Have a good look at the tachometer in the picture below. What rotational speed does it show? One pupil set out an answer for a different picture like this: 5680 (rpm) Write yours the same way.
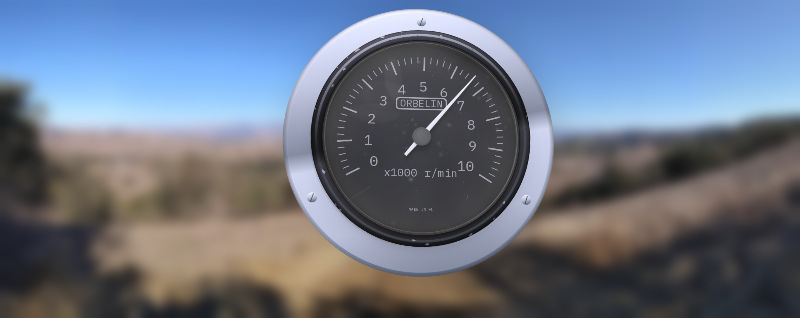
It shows 6600 (rpm)
